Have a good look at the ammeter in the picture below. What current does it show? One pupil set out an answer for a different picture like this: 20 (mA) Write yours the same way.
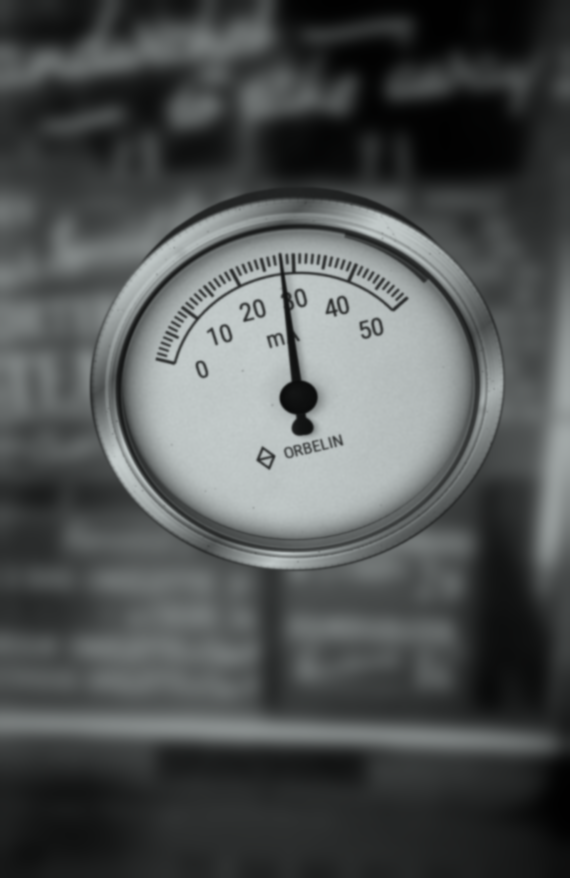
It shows 28 (mA)
